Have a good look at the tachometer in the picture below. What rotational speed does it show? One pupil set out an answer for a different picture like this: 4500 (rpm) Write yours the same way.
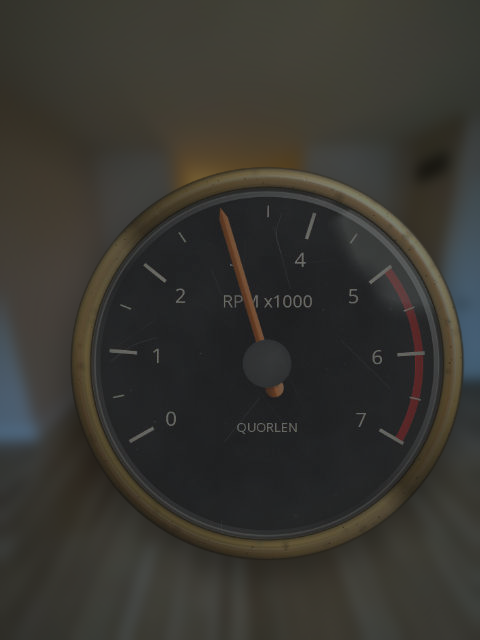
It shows 3000 (rpm)
